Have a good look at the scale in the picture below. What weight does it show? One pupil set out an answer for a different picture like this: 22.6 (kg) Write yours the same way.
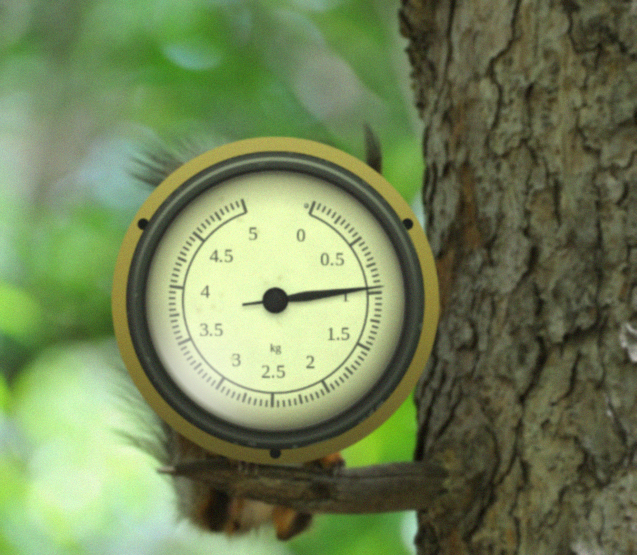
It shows 0.95 (kg)
